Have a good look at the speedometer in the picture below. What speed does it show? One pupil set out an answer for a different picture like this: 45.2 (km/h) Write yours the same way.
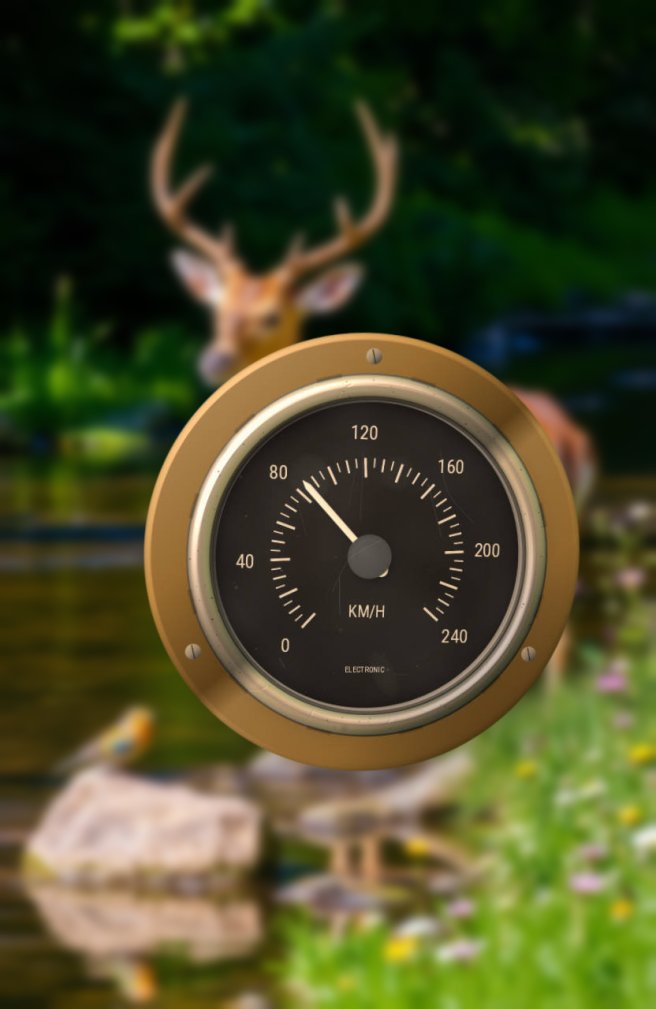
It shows 85 (km/h)
